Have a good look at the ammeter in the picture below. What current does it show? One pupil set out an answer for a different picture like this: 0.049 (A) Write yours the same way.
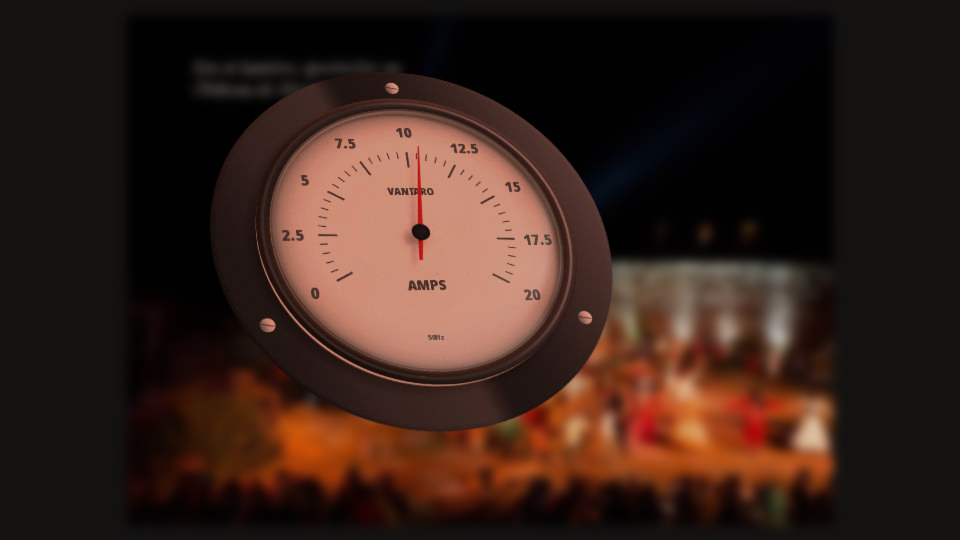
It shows 10.5 (A)
